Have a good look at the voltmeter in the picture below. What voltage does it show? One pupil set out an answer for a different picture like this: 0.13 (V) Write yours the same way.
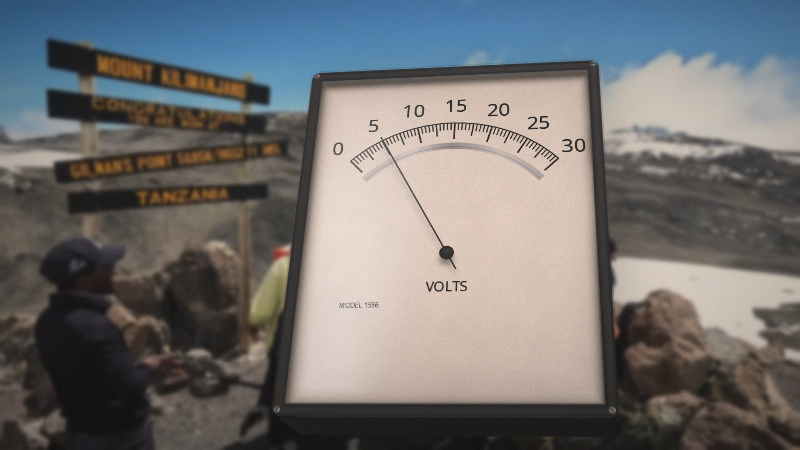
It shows 5 (V)
